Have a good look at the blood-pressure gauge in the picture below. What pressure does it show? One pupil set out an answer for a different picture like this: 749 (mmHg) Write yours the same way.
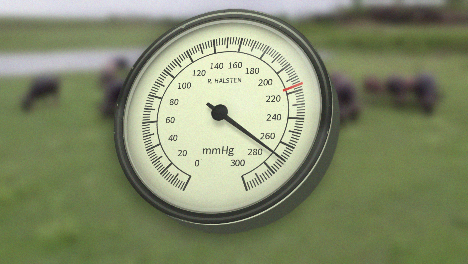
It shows 270 (mmHg)
